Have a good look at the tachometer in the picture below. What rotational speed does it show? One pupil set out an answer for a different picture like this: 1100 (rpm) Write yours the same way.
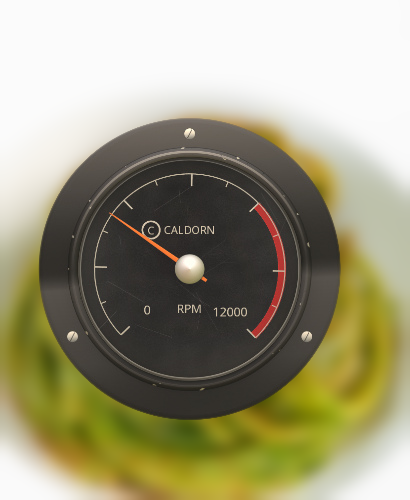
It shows 3500 (rpm)
